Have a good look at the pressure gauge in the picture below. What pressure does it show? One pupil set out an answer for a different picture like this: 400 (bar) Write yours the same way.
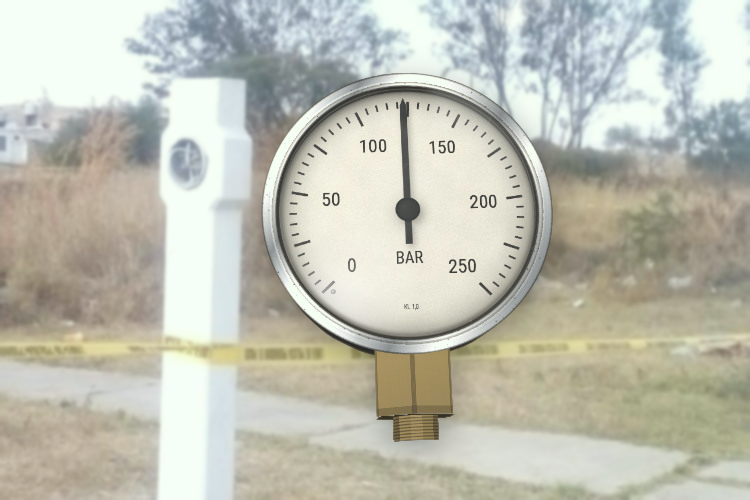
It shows 122.5 (bar)
